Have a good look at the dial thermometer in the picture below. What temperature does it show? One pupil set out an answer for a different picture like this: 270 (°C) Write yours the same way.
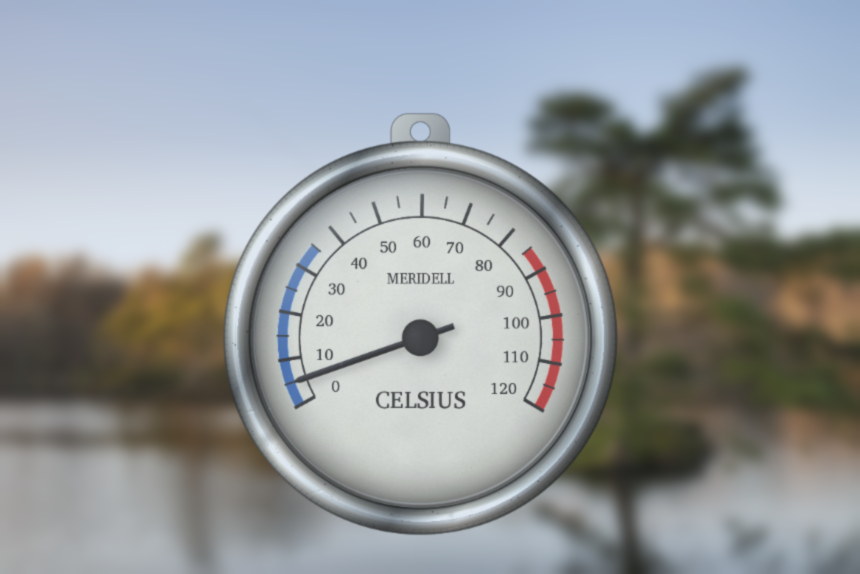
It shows 5 (°C)
